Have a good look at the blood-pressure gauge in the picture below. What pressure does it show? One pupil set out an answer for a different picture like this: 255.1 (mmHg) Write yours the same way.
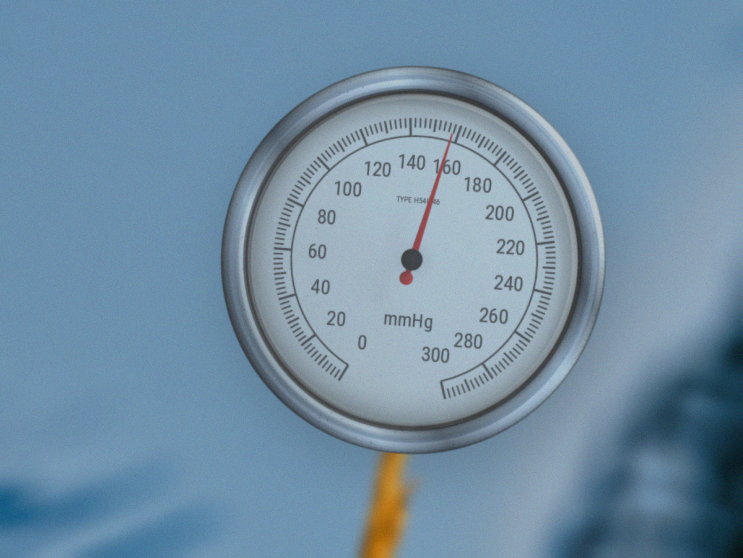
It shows 158 (mmHg)
